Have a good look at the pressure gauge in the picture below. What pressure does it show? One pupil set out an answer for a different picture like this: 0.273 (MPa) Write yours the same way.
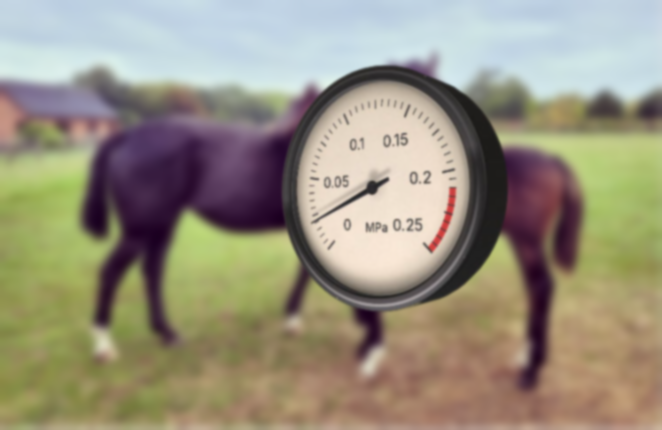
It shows 0.02 (MPa)
